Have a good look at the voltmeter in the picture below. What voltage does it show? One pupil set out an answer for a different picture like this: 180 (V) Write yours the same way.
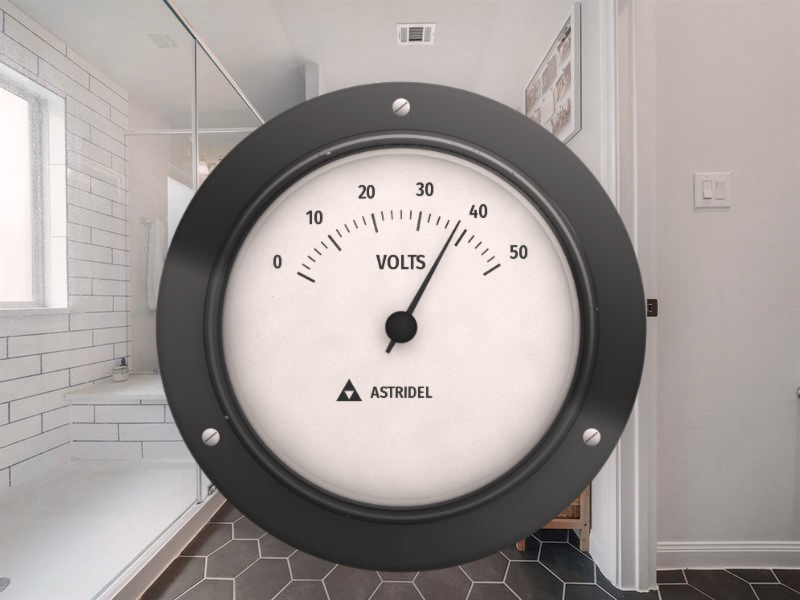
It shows 38 (V)
